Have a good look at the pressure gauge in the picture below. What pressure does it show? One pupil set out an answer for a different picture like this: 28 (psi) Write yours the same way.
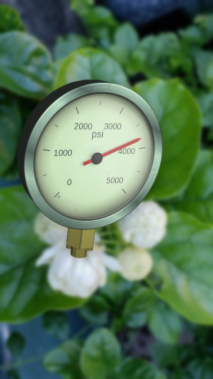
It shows 3750 (psi)
